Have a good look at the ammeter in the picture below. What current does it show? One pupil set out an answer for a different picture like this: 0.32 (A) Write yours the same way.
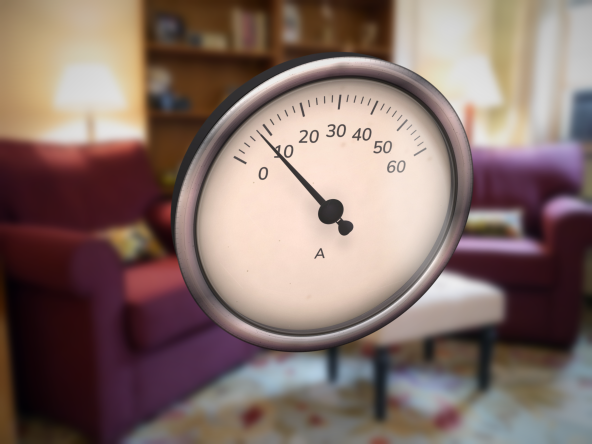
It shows 8 (A)
